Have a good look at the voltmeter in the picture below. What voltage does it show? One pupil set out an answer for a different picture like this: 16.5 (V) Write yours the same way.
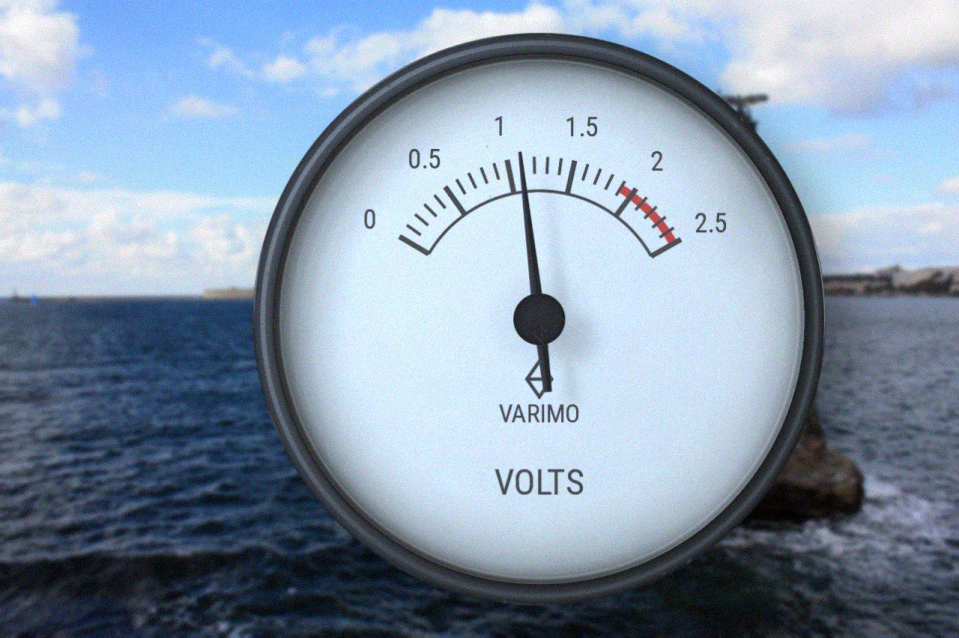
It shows 1.1 (V)
